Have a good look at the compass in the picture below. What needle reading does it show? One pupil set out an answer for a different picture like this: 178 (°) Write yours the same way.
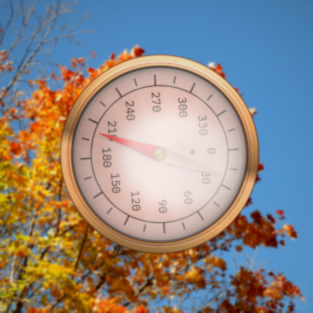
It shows 202.5 (°)
